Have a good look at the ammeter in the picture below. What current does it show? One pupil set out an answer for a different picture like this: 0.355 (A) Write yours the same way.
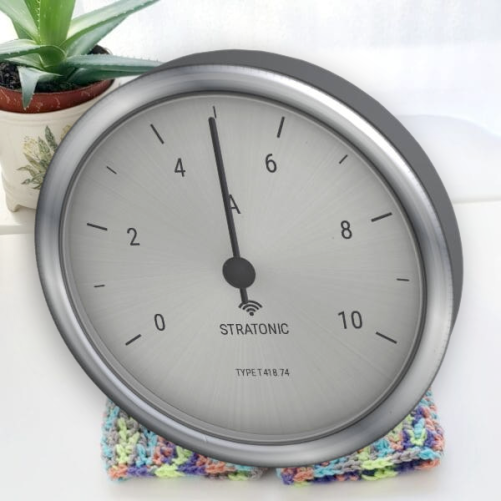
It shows 5 (A)
